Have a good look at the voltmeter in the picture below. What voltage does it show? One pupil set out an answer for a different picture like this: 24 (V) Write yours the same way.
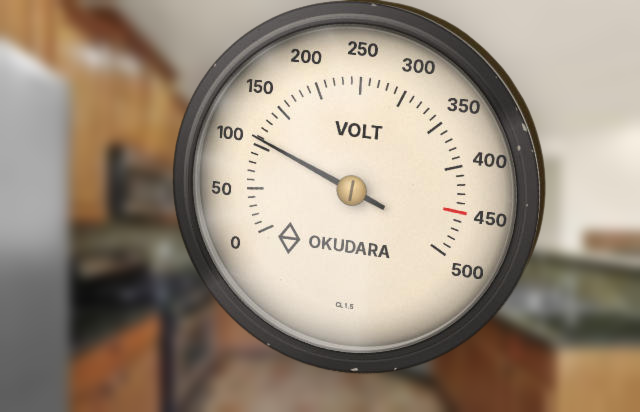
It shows 110 (V)
